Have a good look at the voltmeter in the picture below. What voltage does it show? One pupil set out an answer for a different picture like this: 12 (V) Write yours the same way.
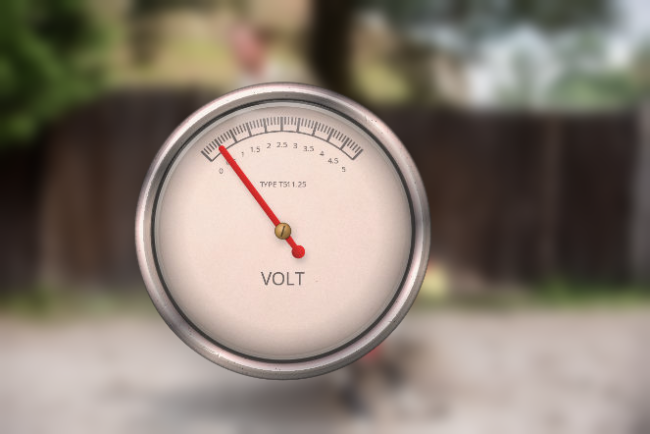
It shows 0.5 (V)
